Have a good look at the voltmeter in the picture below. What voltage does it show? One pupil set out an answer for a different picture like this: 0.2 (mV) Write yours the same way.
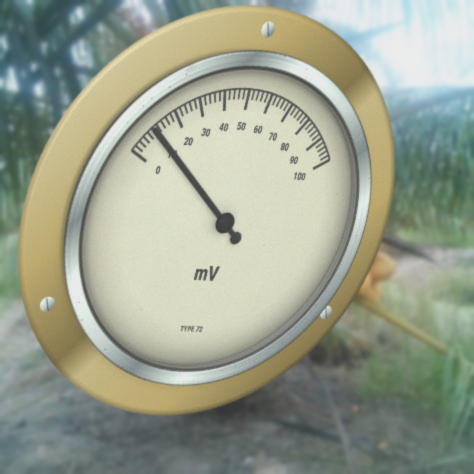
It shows 10 (mV)
